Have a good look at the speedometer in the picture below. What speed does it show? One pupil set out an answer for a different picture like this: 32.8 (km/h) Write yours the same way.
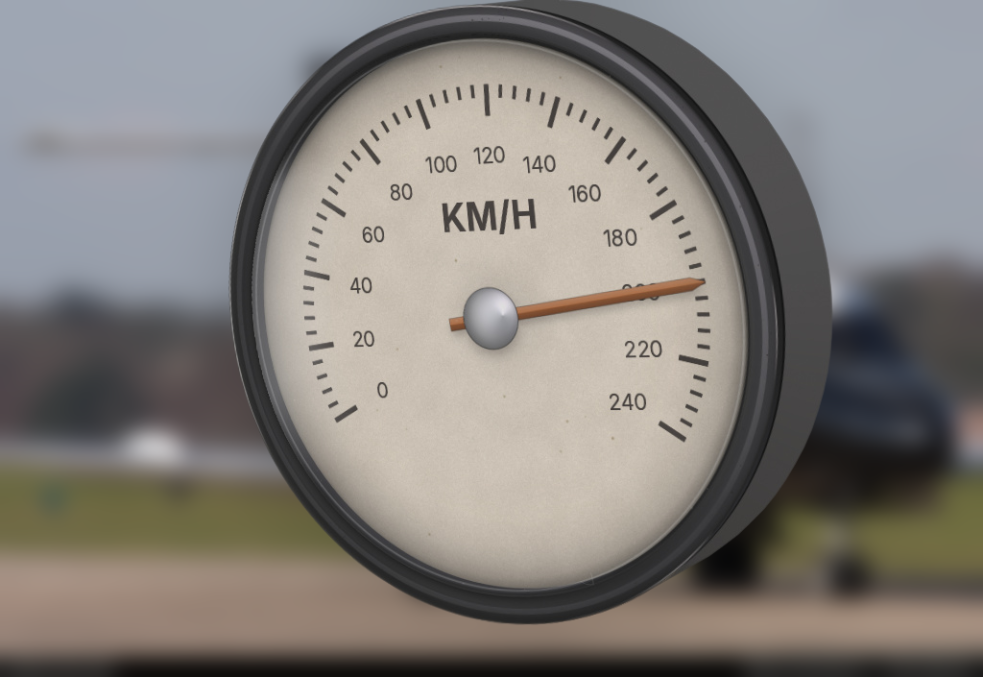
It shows 200 (km/h)
